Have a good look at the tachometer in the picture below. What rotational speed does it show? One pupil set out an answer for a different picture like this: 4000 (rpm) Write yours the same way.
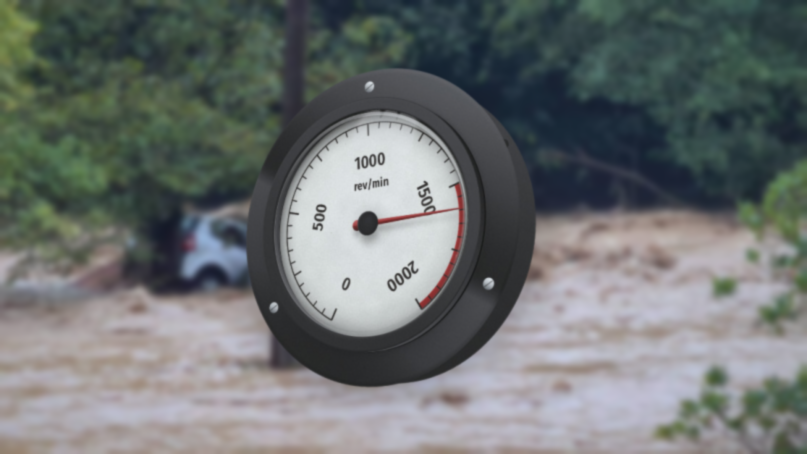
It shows 1600 (rpm)
